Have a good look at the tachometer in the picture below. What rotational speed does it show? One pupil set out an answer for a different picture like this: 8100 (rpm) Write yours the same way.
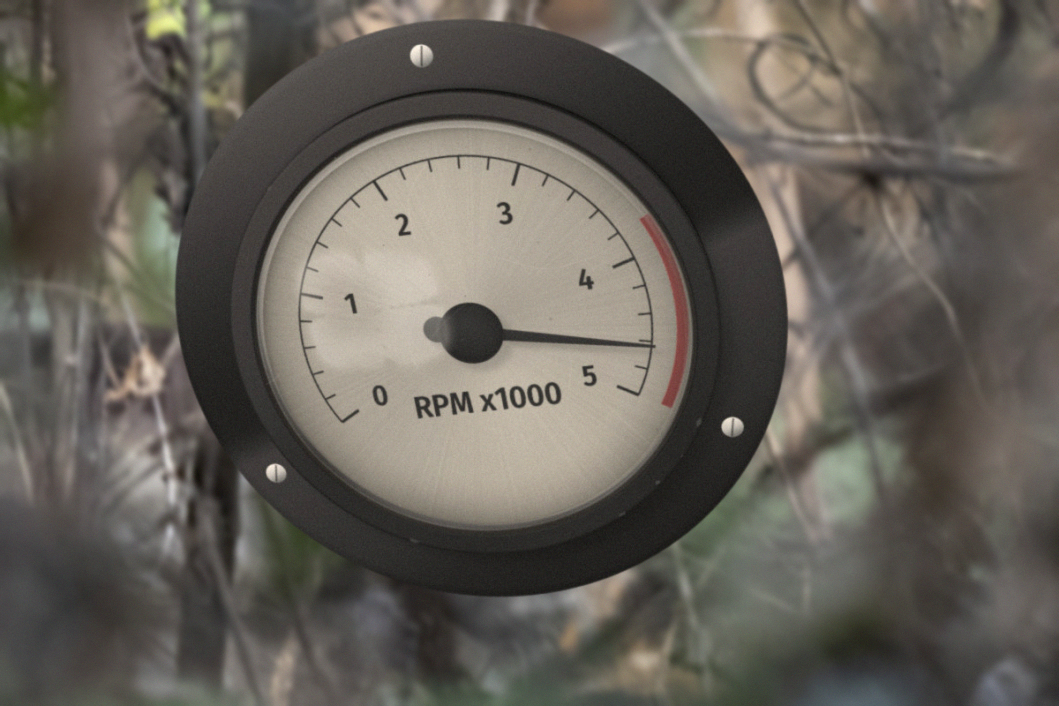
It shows 4600 (rpm)
